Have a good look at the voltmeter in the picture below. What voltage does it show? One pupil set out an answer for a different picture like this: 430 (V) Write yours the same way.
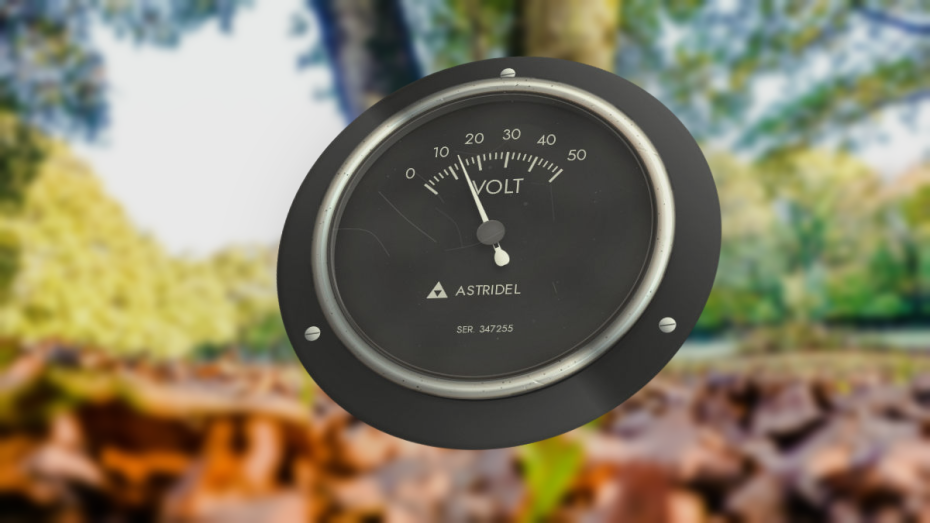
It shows 14 (V)
